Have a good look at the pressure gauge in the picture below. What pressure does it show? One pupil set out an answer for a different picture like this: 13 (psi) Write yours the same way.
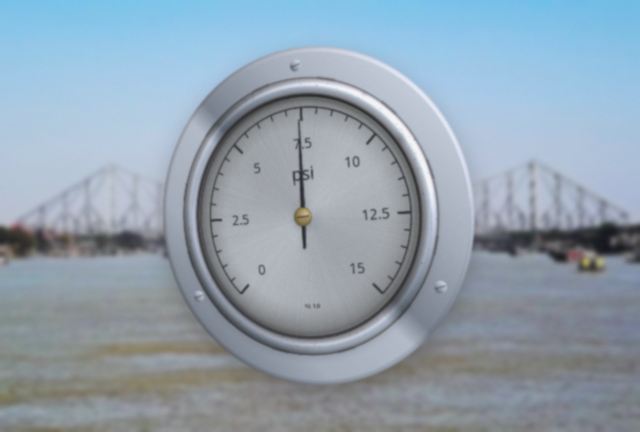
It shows 7.5 (psi)
